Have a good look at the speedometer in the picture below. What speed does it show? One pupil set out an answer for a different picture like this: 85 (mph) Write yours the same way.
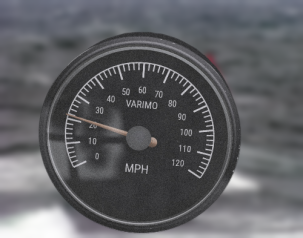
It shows 22 (mph)
